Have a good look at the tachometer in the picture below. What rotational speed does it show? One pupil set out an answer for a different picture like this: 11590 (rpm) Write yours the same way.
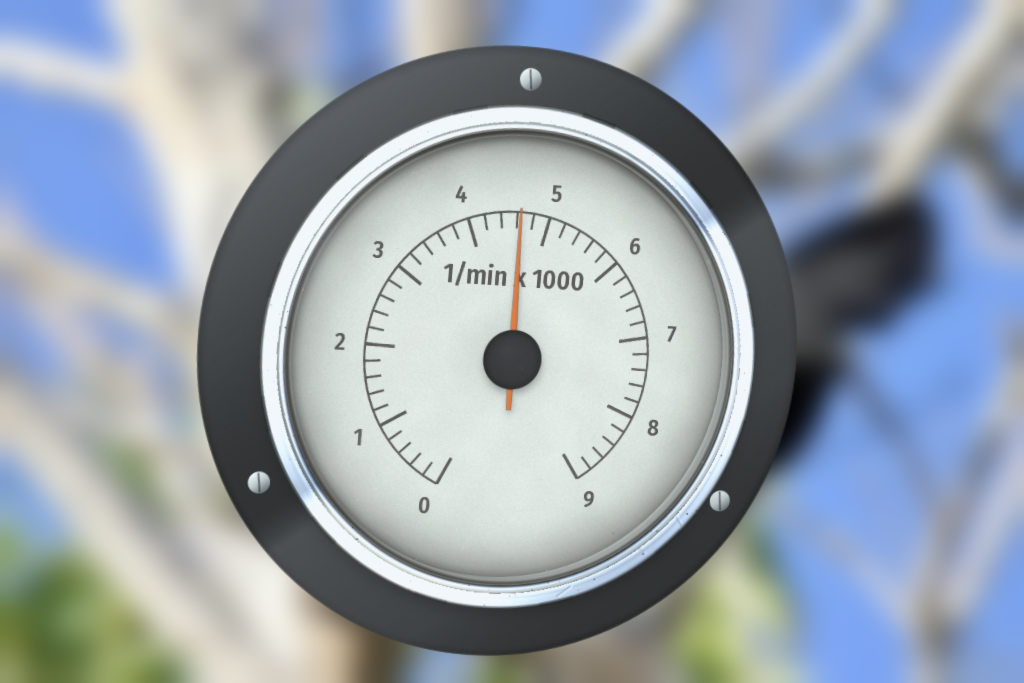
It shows 4600 (rpm)
